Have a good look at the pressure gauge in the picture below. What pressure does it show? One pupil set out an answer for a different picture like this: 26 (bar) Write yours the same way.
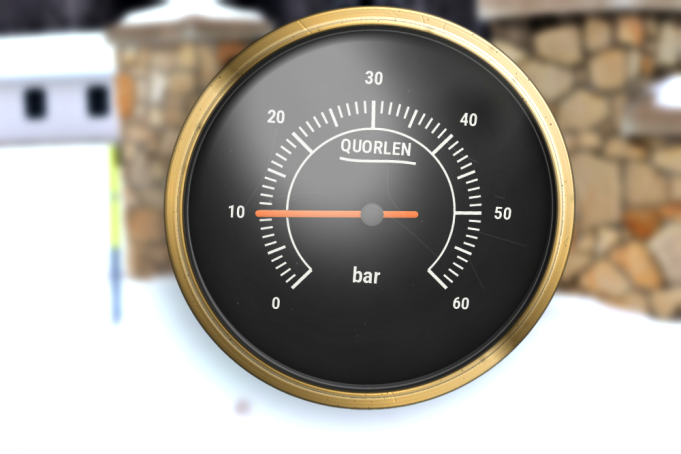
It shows 10 (bar)
